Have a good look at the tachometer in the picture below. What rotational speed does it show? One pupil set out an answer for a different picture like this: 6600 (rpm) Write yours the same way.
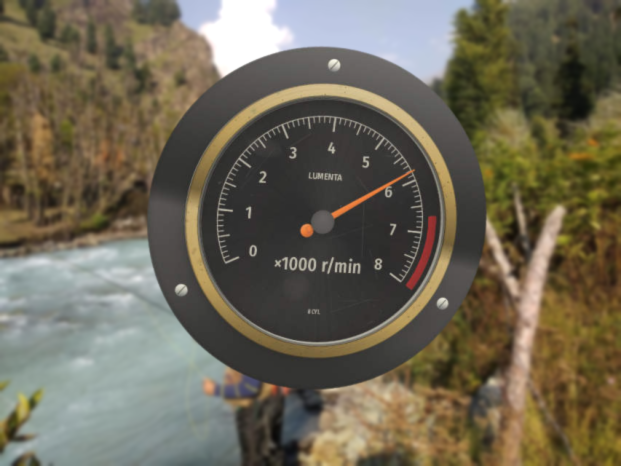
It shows 5800 (rpm)
